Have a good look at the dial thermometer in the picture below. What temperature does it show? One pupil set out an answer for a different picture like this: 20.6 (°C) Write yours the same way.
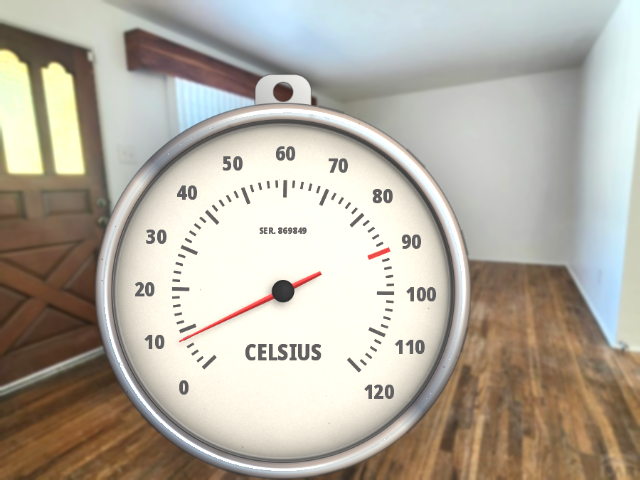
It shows 8 (°C)
